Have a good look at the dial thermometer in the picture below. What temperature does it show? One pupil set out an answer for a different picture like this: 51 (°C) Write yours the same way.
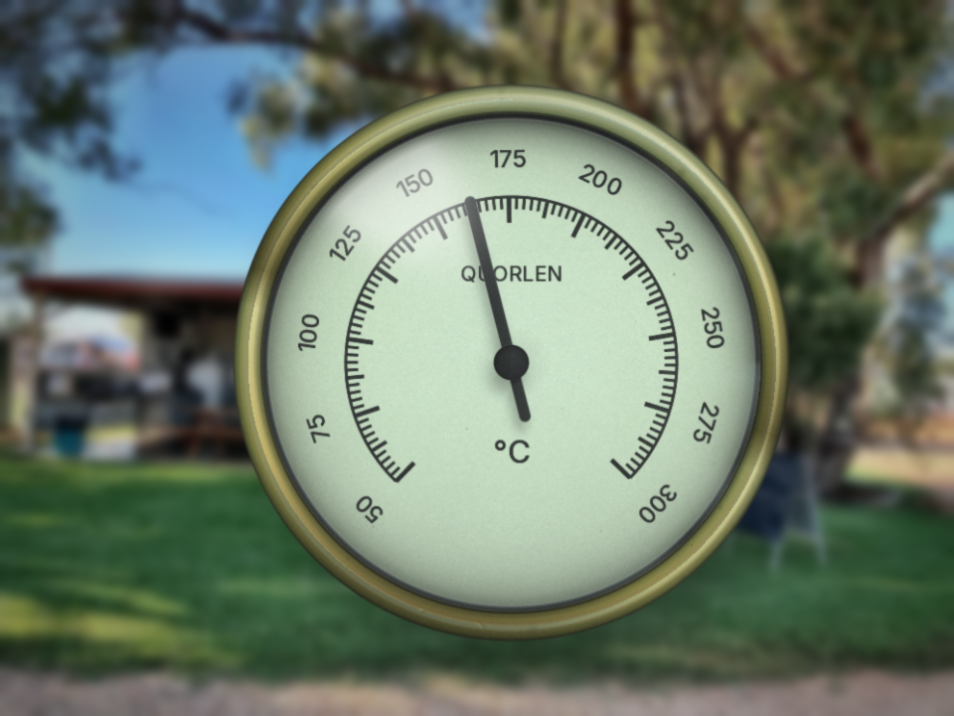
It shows 162.5 (°C)
